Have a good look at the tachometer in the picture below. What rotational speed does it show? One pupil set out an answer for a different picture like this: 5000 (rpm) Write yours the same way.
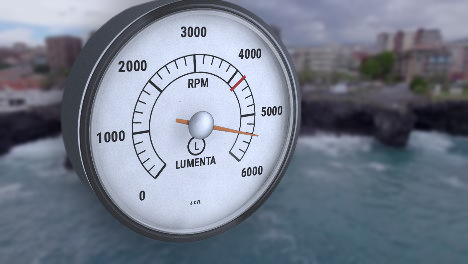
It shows 5400 (rpm)
